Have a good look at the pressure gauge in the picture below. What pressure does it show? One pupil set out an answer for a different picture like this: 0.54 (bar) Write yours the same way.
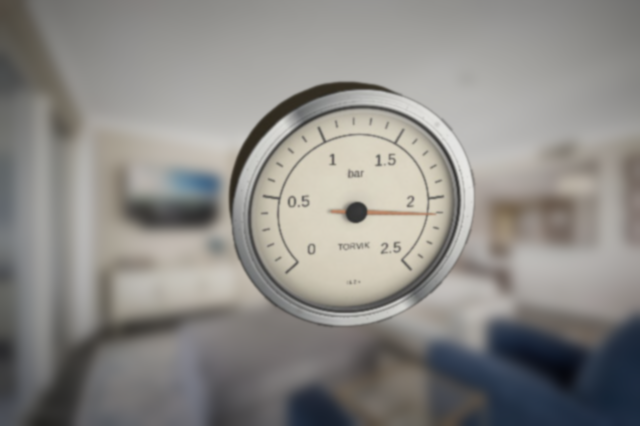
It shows 2.1 (bar)
